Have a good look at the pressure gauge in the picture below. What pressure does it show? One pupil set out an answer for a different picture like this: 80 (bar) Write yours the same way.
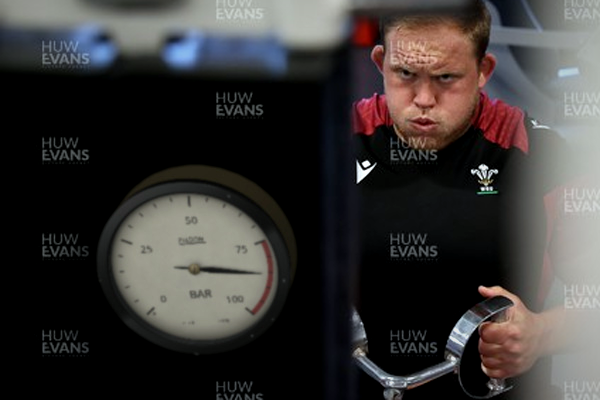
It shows 85 (bar)
